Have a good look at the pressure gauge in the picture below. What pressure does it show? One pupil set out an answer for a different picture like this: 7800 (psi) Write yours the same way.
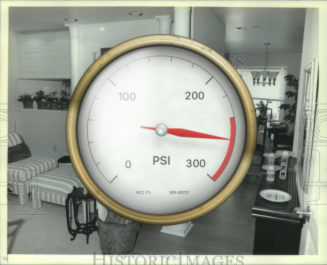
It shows 260 (psi)
